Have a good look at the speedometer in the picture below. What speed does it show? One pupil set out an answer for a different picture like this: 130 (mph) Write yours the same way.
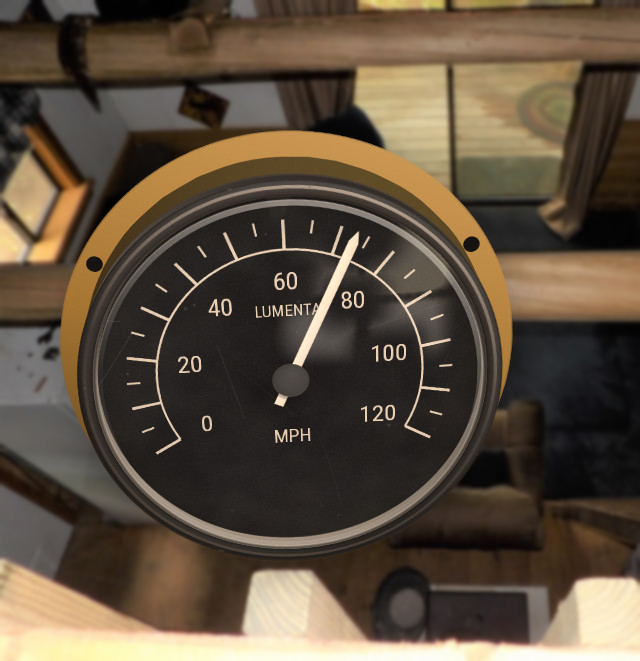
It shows 72.5 (mph)
